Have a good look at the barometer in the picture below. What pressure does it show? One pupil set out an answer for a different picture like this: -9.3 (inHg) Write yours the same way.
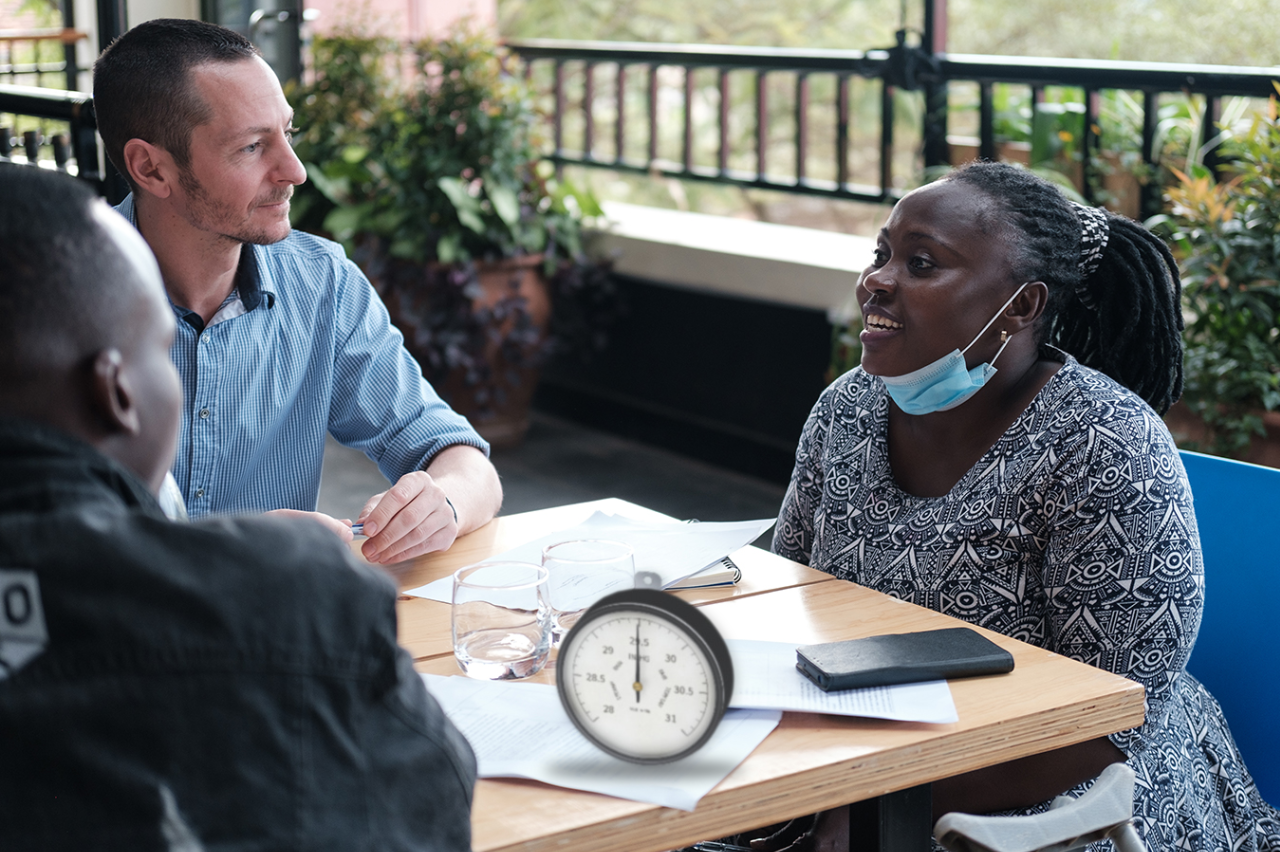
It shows 29.5 (inHg)
